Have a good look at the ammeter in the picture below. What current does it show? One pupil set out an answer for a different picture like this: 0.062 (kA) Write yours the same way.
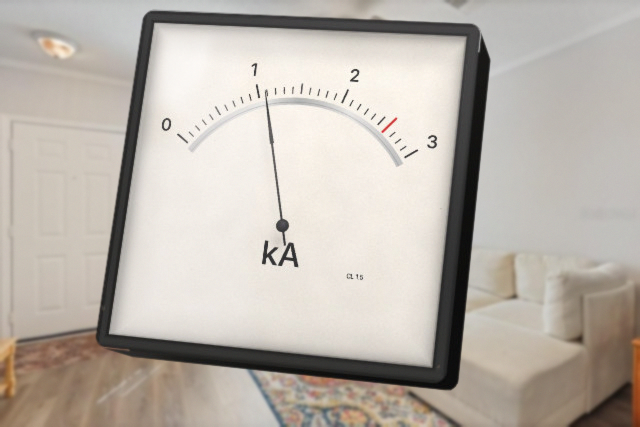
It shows 1.1 (kA)
